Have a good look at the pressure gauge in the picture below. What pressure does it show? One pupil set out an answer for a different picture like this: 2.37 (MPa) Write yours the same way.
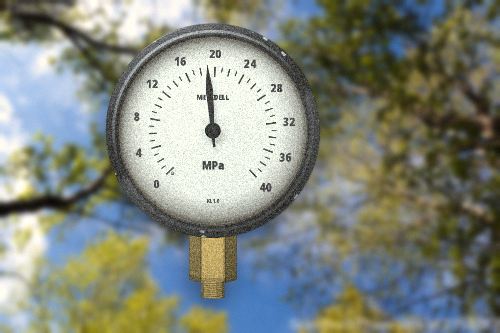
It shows 19 (MPa)
